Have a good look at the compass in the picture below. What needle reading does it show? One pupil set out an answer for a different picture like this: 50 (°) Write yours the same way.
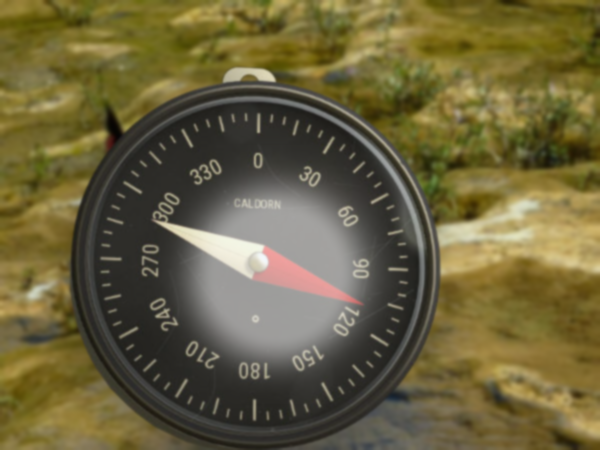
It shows 110 (°)
